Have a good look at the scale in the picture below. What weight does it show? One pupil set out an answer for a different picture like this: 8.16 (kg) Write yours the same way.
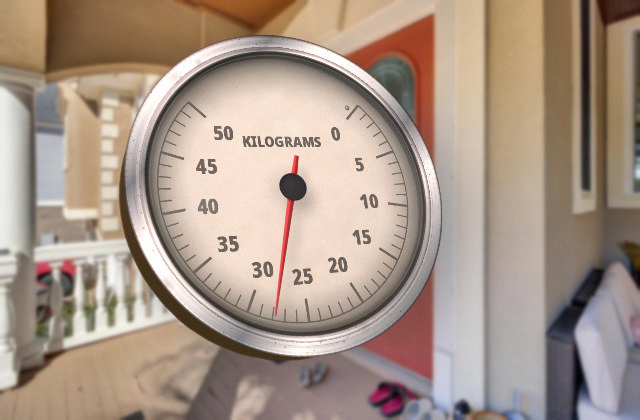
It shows 28 (kg)
